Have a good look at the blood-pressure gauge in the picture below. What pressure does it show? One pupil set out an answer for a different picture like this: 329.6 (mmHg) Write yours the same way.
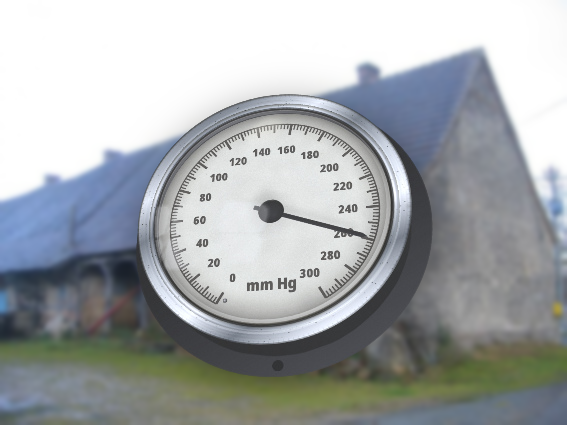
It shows 260 (mmHg)
